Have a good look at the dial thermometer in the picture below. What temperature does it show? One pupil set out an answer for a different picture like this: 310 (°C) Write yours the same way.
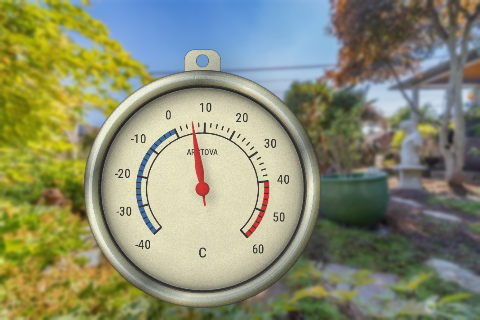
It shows 6 (°C)
